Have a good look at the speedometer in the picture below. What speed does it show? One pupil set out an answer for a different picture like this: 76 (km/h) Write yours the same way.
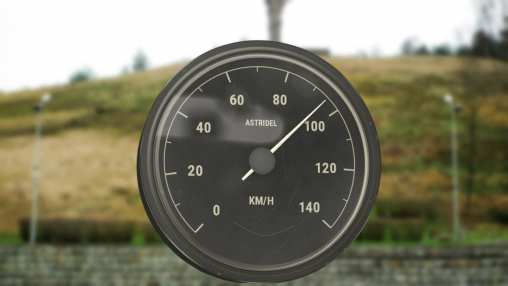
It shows 95 (km/h)
